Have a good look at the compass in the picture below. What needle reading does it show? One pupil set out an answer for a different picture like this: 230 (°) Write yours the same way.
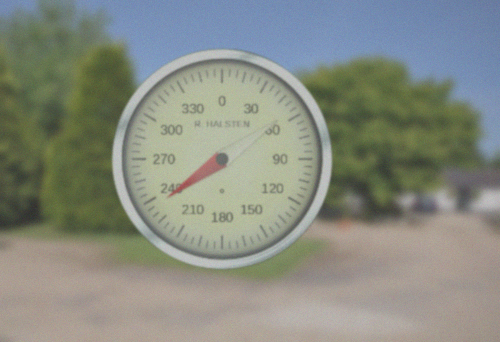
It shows 235 (°)
